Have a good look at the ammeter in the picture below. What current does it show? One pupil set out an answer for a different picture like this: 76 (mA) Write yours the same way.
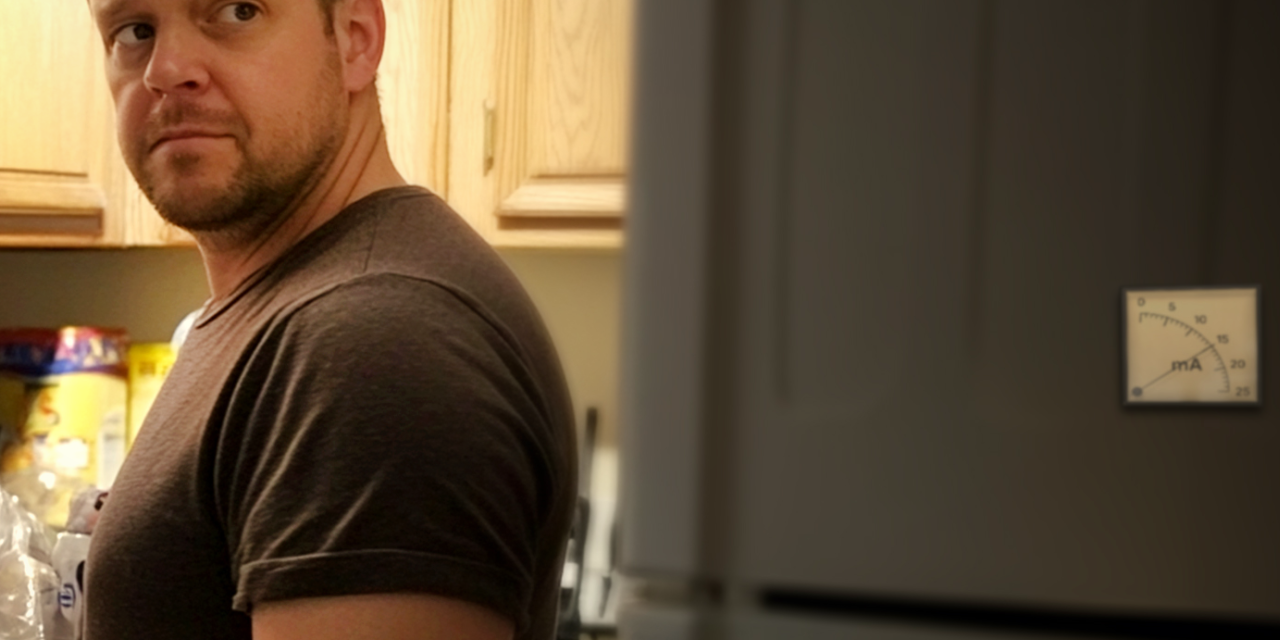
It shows 15 (mA)
